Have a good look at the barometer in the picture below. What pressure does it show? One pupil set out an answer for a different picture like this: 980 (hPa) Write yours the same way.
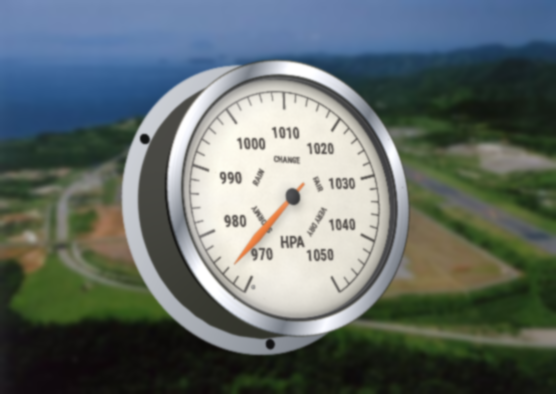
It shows 974 (hPa)
